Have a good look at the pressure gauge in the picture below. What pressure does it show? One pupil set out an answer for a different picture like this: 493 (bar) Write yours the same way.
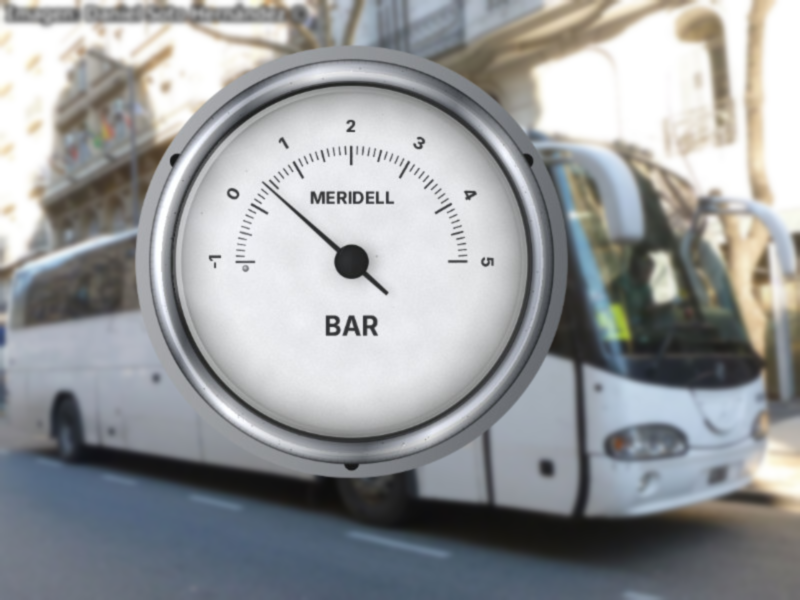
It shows 0.4 (bar)
